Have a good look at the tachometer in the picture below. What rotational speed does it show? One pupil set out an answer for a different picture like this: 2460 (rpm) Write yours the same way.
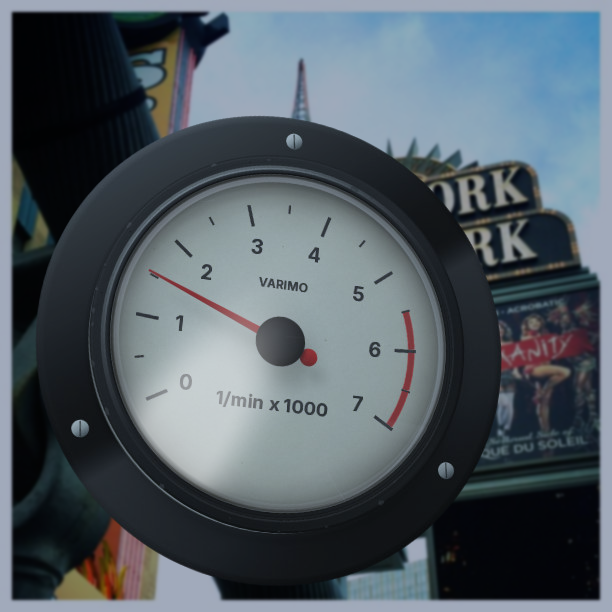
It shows 1500 (rpm)
